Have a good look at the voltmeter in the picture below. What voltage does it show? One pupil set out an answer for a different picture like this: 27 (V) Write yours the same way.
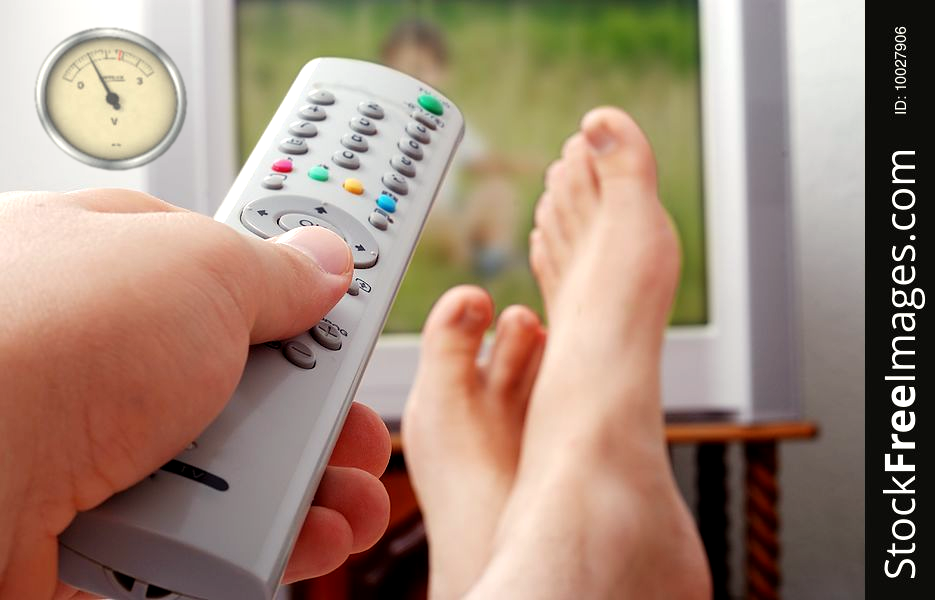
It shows 1 (V)
